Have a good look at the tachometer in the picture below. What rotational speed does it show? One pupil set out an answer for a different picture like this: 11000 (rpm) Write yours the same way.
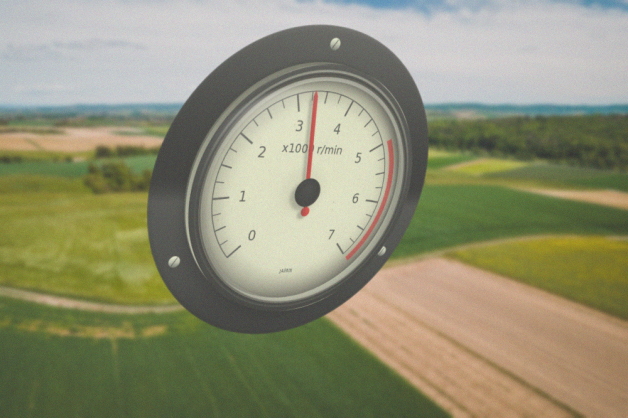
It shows 3250 (rpm)
